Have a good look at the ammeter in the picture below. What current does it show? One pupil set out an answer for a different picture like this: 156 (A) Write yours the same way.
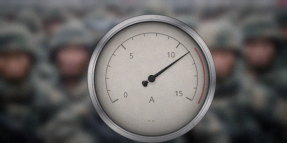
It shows 11 (A)
